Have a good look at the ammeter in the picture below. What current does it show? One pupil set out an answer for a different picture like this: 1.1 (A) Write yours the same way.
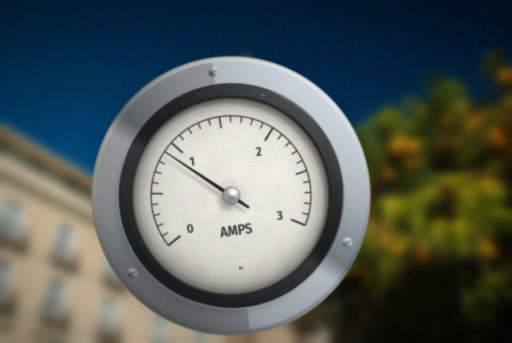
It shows 0.9 (A)
